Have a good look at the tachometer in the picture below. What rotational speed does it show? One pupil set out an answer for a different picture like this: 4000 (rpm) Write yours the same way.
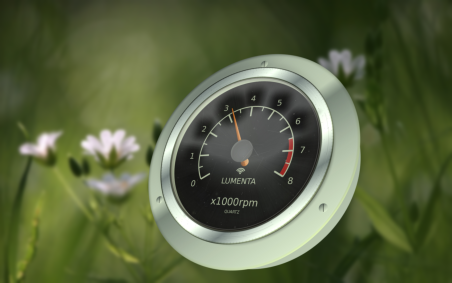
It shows 3250 (rpm)
